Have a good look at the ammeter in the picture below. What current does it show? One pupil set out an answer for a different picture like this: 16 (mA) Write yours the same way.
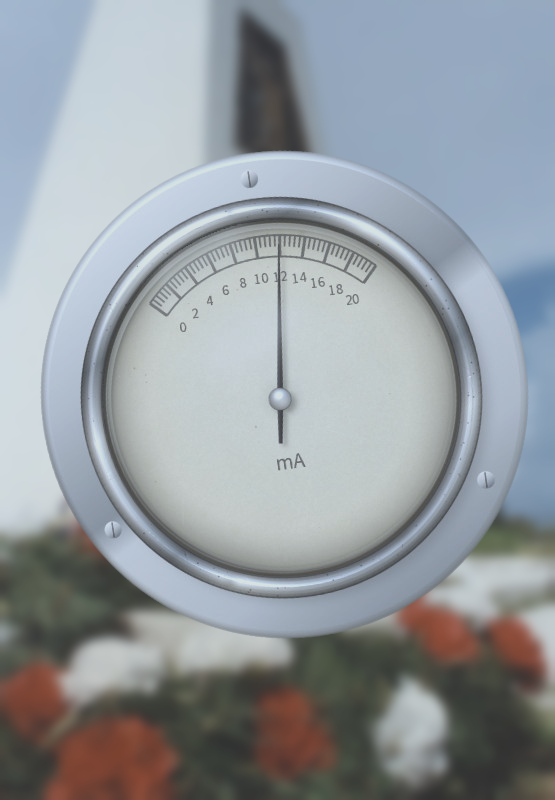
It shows 12 (mA)
